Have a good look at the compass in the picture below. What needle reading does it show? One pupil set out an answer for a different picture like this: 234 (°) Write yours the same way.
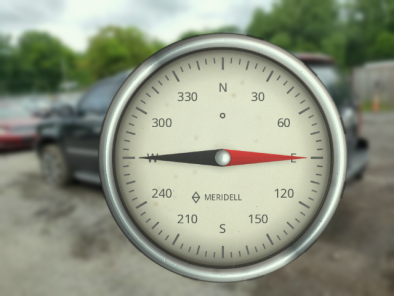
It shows 90 (°)
